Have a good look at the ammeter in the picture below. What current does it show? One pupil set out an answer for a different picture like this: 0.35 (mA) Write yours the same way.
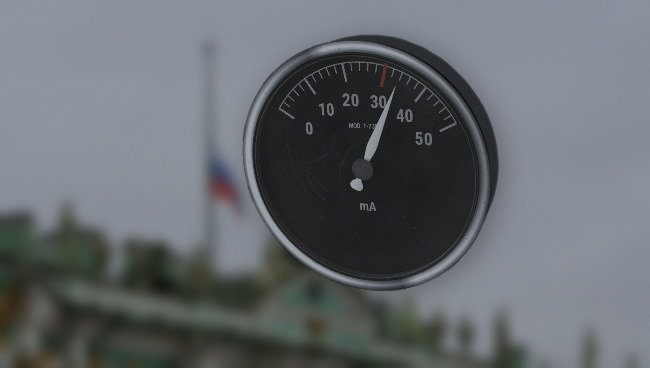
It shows 34 (mA)
